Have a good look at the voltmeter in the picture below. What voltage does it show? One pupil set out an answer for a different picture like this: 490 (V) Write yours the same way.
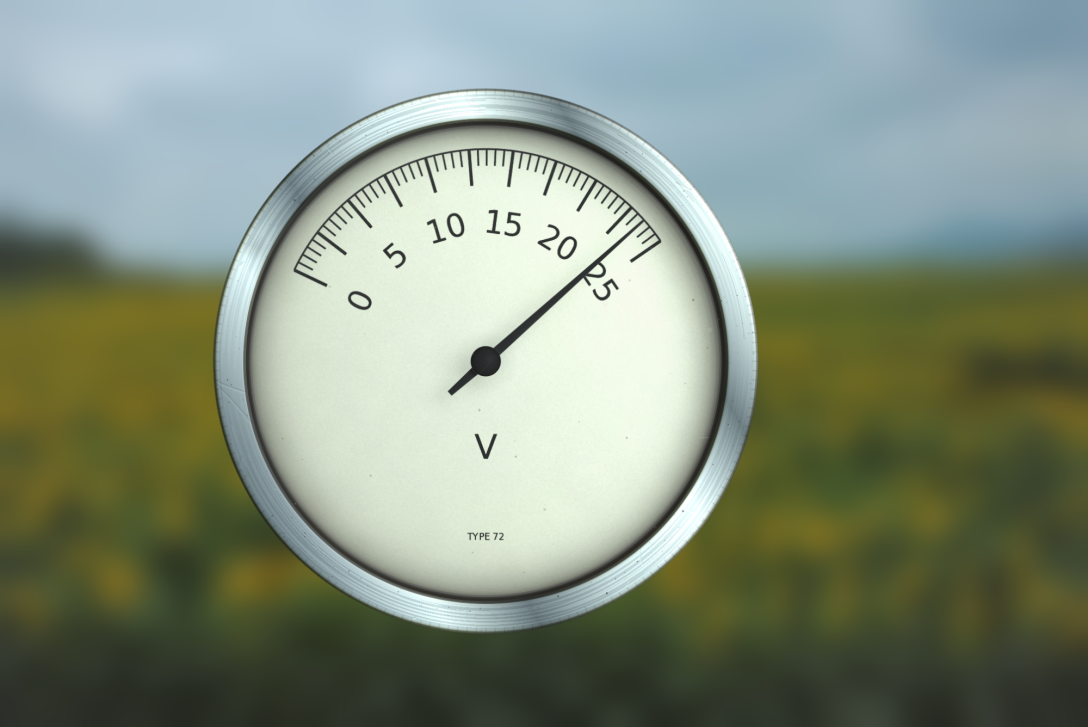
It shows 23.5 (V)
